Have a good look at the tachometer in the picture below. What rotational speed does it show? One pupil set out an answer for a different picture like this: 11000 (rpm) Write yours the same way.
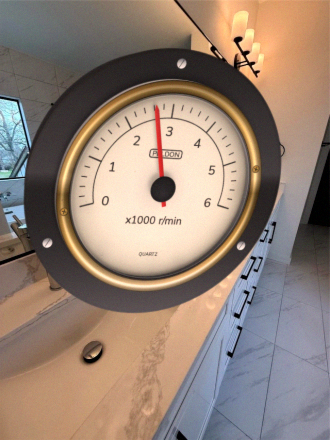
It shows 2600 (rpm)
